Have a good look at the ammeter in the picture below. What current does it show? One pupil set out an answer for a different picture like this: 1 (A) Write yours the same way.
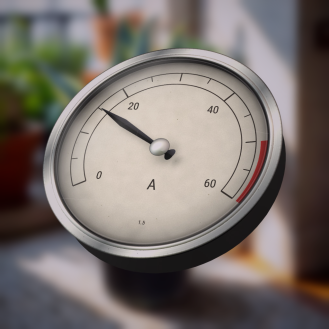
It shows 15 (A)
